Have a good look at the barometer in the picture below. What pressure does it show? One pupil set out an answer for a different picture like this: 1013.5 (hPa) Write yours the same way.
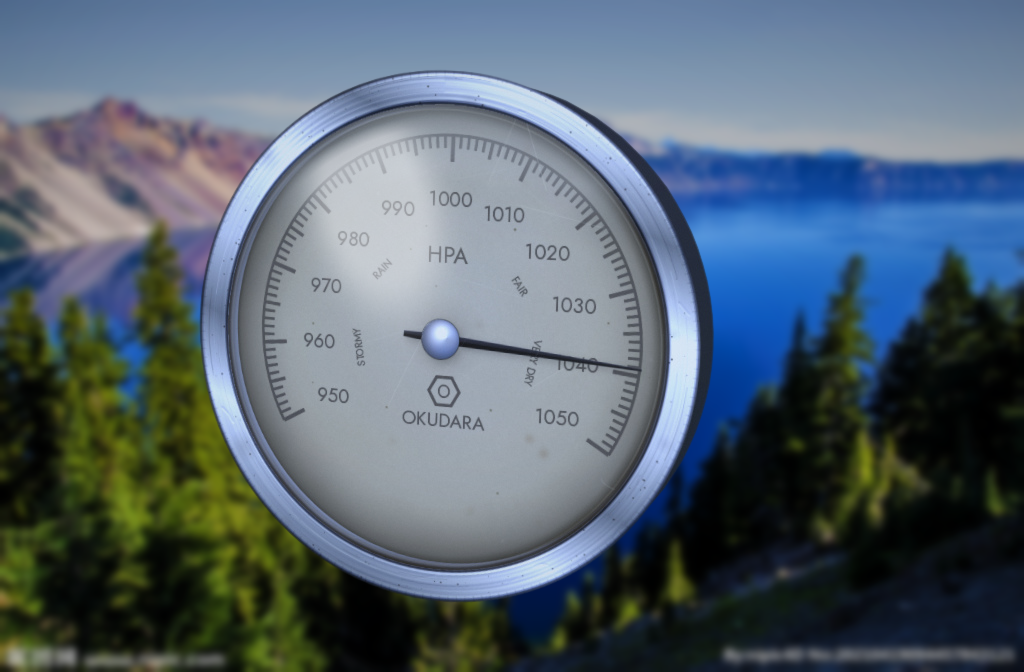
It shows 1039 (hPa)
